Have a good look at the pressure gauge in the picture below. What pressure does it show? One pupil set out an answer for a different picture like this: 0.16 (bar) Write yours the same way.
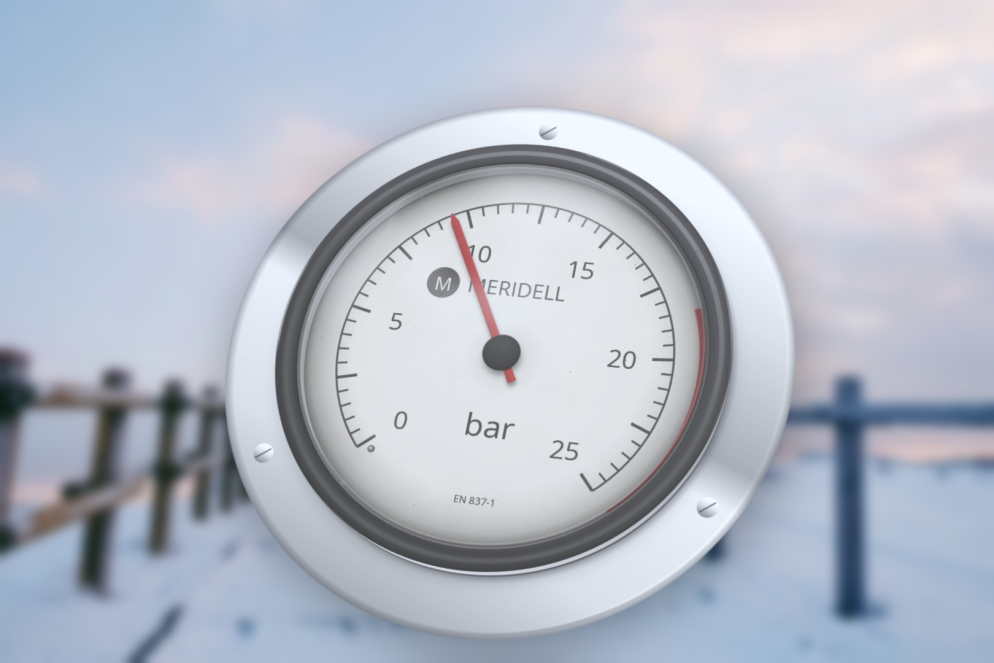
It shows 9.5 (bar)
